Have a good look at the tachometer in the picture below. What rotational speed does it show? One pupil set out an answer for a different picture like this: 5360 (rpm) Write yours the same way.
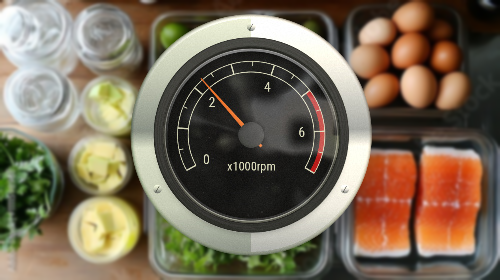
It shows 2250 (rpm)
